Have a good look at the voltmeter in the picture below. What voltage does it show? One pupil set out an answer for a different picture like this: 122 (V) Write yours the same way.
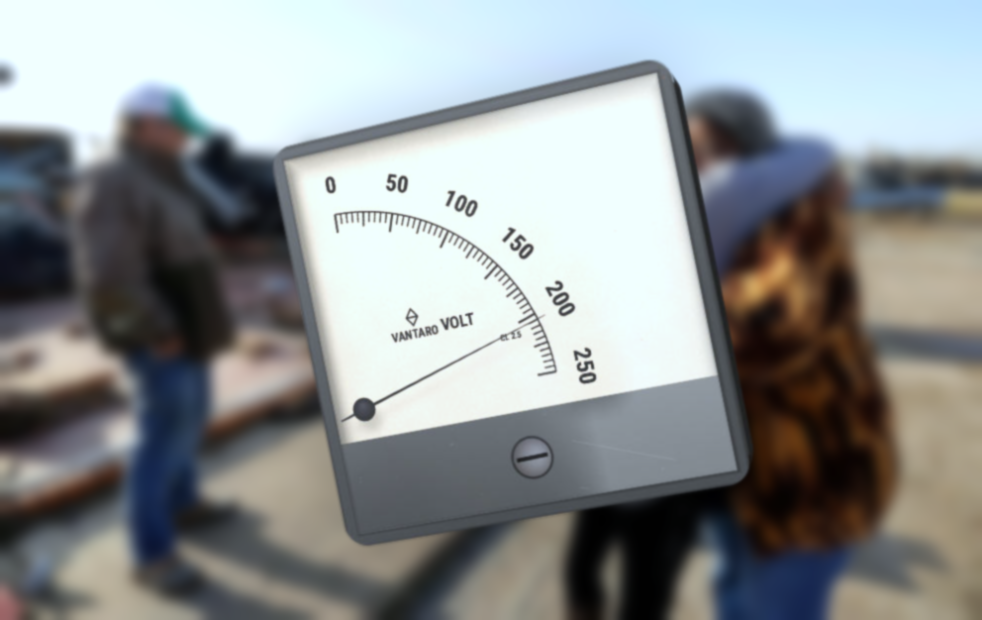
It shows 205 (V)
